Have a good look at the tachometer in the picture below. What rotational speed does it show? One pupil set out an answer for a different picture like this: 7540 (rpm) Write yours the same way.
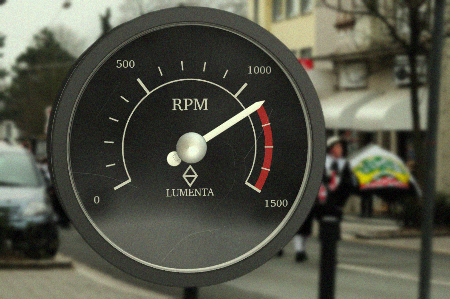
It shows 1100 (rpm)
